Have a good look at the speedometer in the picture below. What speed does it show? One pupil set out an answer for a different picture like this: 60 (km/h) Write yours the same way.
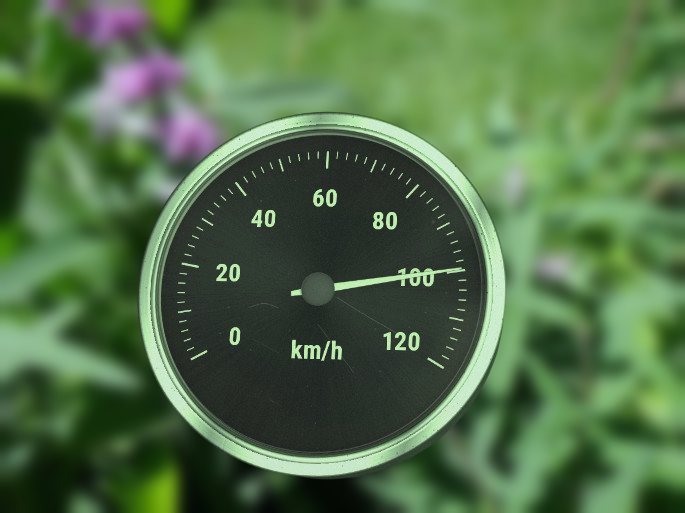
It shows 100 (km/h)
